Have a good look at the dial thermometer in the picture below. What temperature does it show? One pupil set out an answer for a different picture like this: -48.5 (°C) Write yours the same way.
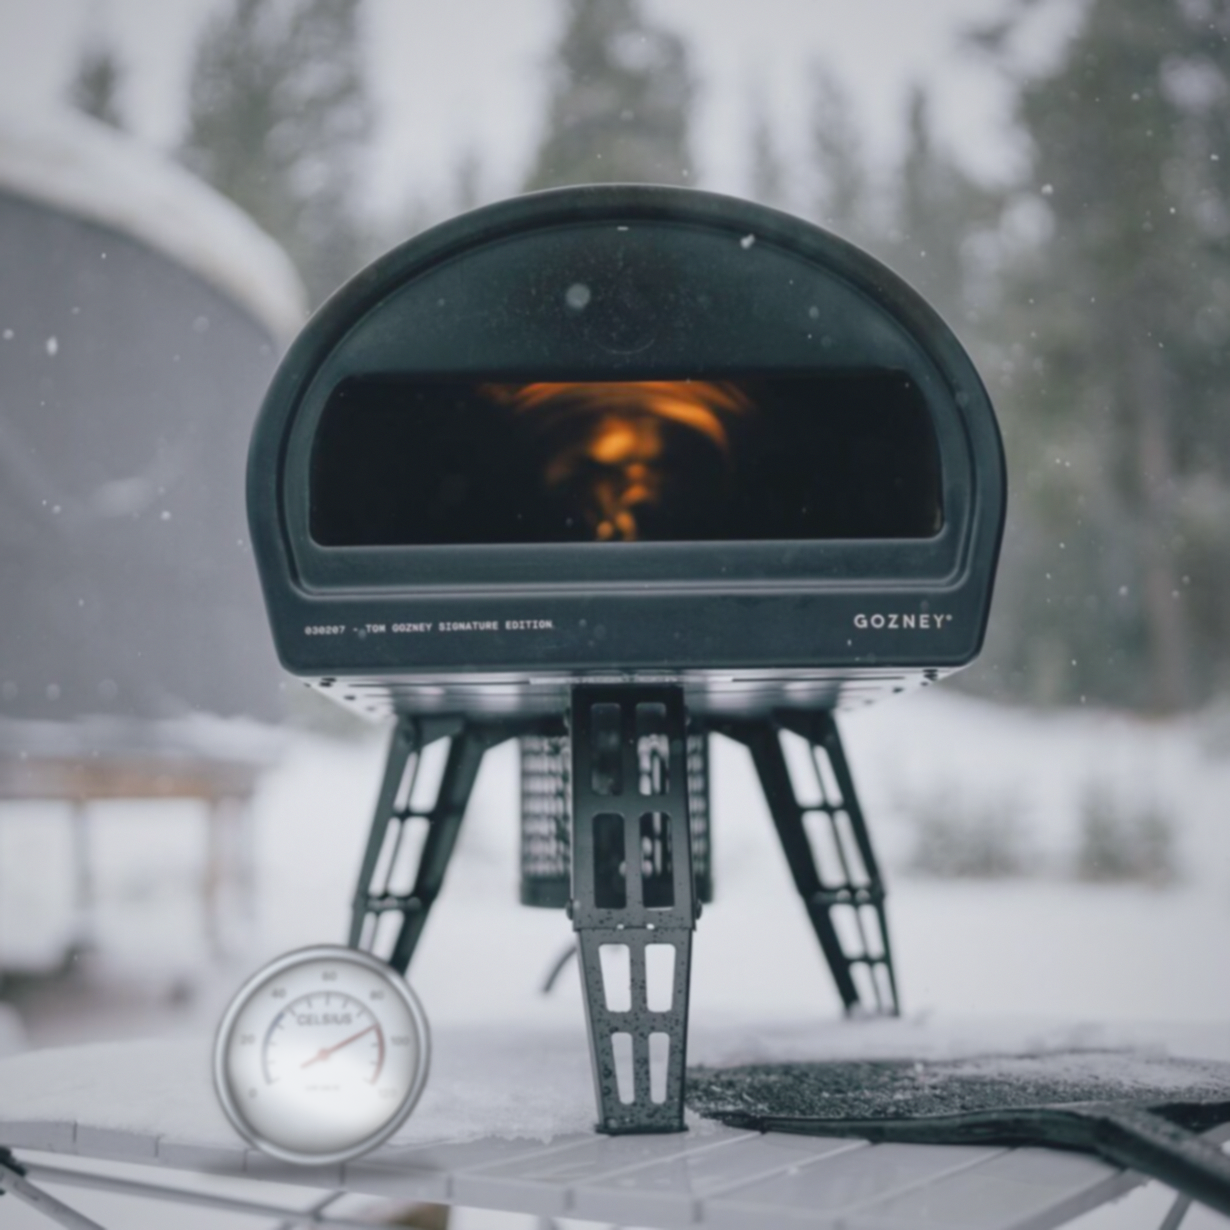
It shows 90 (°C)
